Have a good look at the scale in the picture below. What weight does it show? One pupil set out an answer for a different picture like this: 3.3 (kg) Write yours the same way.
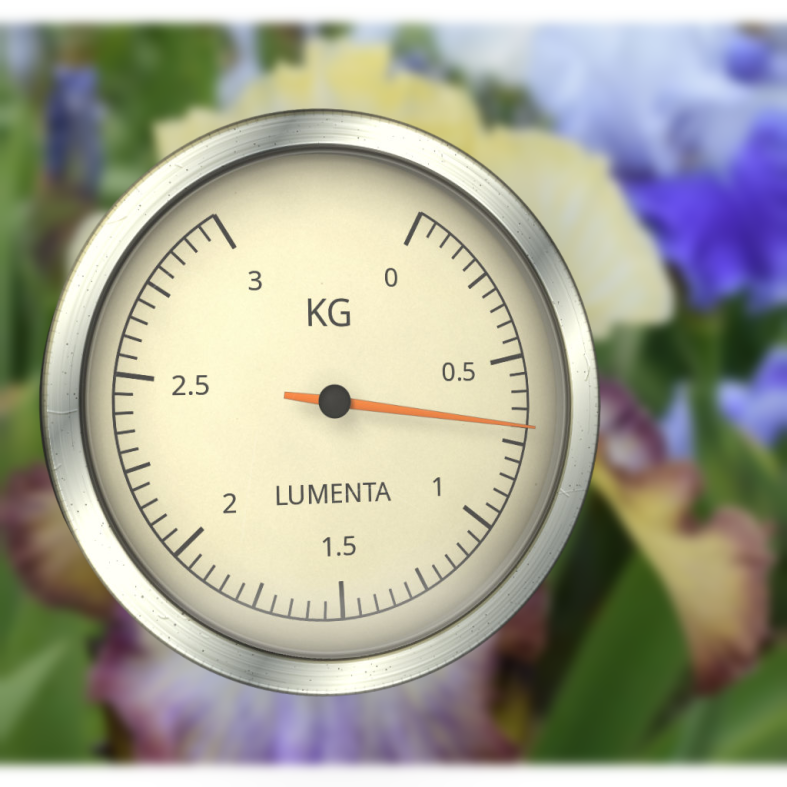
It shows 0.7 (kg)
